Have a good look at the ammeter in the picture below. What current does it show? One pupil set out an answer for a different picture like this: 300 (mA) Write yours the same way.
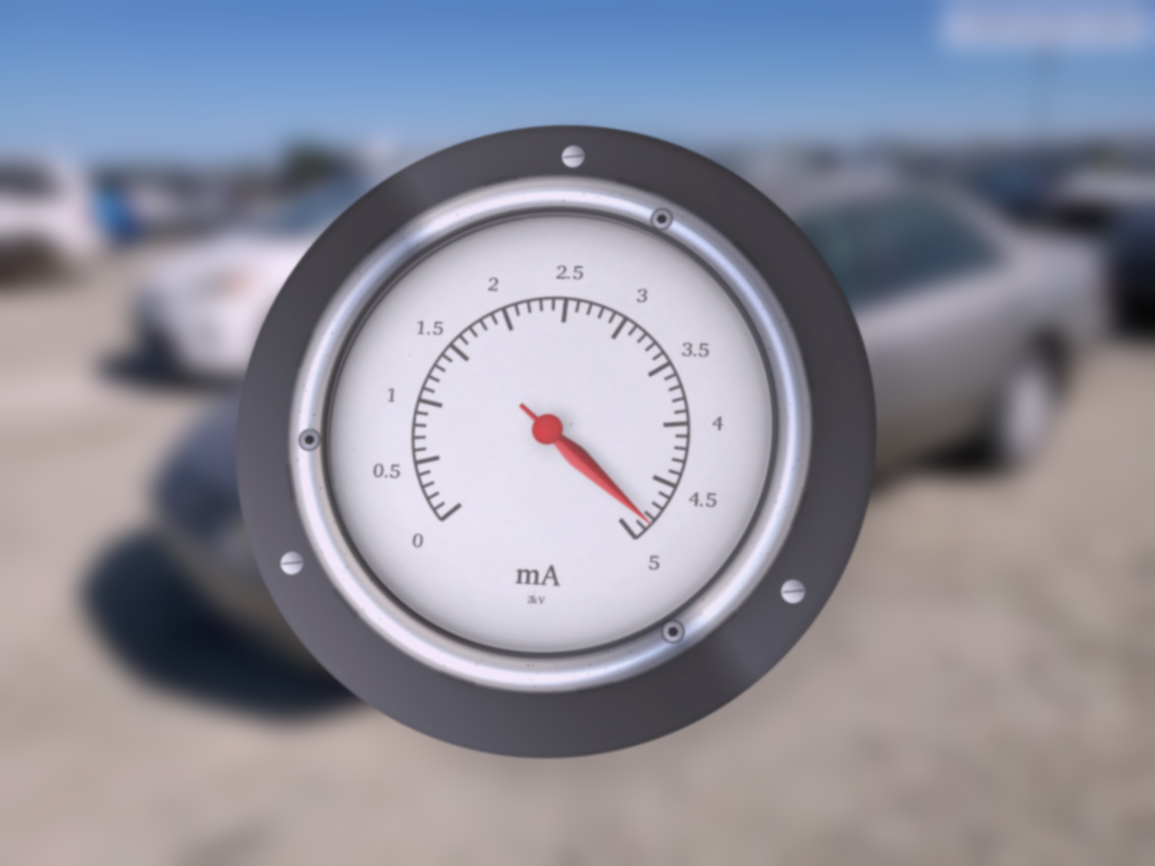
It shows 4.85 (mA)
